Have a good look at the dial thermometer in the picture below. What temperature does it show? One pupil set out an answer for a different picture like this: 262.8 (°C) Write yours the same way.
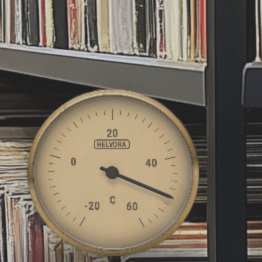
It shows 50 (°C)
